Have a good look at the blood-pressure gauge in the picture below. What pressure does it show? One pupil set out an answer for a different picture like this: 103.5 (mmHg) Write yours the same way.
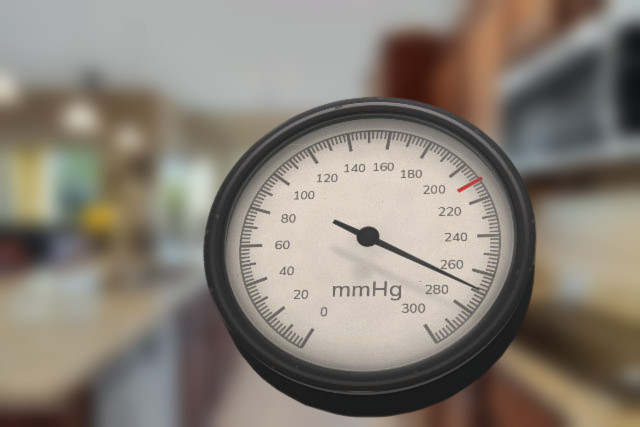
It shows 270 (mmHg)
